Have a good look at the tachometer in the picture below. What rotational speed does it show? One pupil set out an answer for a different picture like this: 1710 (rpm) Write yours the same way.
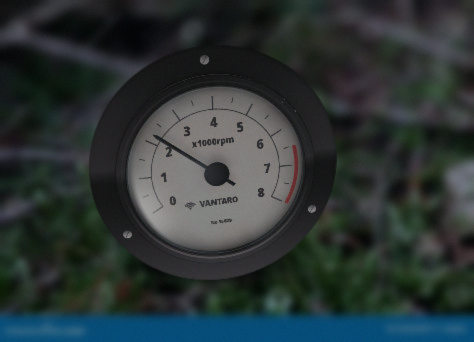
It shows 2250 (rpm)
